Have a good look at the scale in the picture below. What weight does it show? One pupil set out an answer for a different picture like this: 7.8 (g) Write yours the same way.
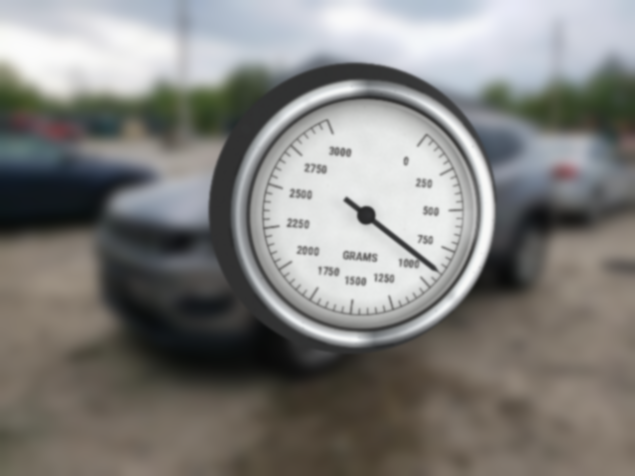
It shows 900 (g)
